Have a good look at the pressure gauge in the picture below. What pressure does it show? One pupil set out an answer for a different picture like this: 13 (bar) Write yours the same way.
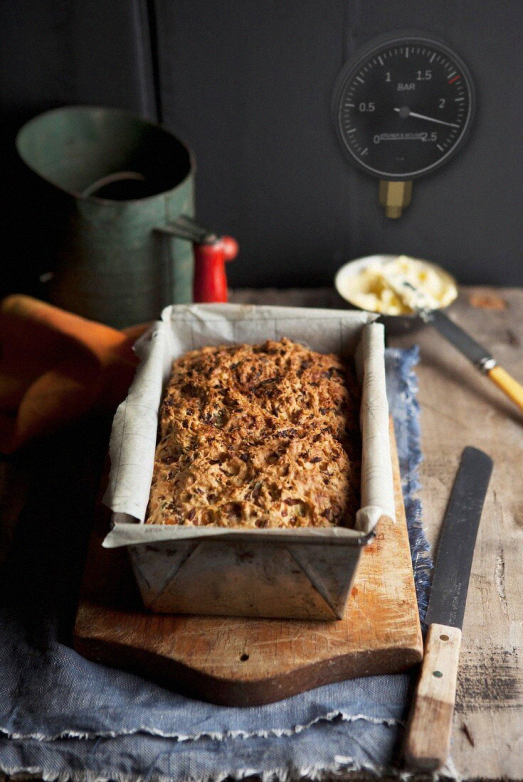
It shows 2.25 (bar)
